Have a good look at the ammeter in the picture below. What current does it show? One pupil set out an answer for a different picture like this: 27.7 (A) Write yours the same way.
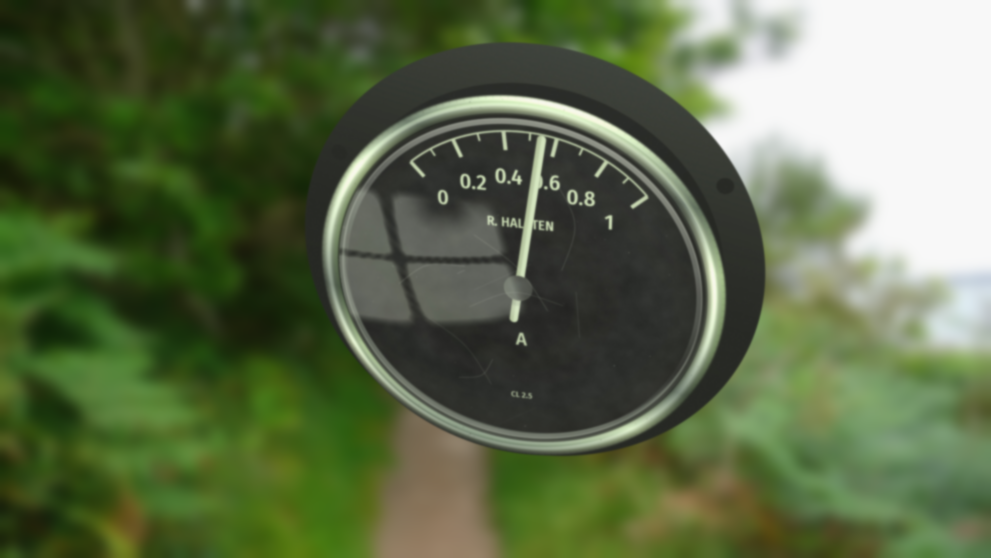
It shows 0.55 (A)
